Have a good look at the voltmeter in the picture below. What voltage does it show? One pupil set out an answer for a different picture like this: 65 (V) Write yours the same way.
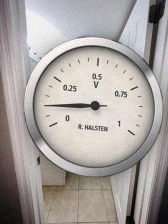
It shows 0.1 (V)
